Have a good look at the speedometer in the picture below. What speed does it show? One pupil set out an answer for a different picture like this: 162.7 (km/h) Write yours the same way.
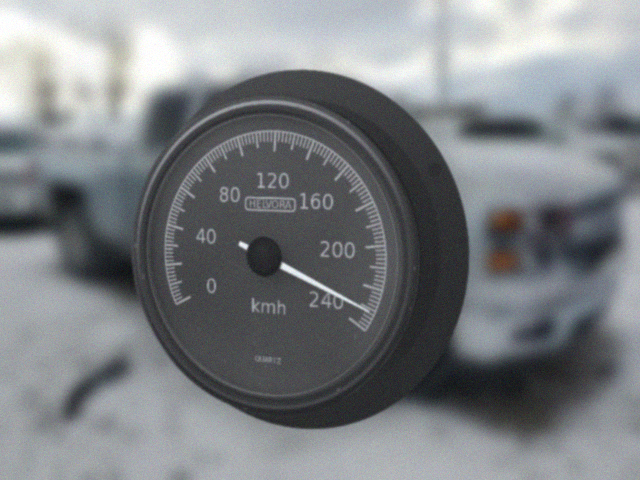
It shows 230 (km/h)
